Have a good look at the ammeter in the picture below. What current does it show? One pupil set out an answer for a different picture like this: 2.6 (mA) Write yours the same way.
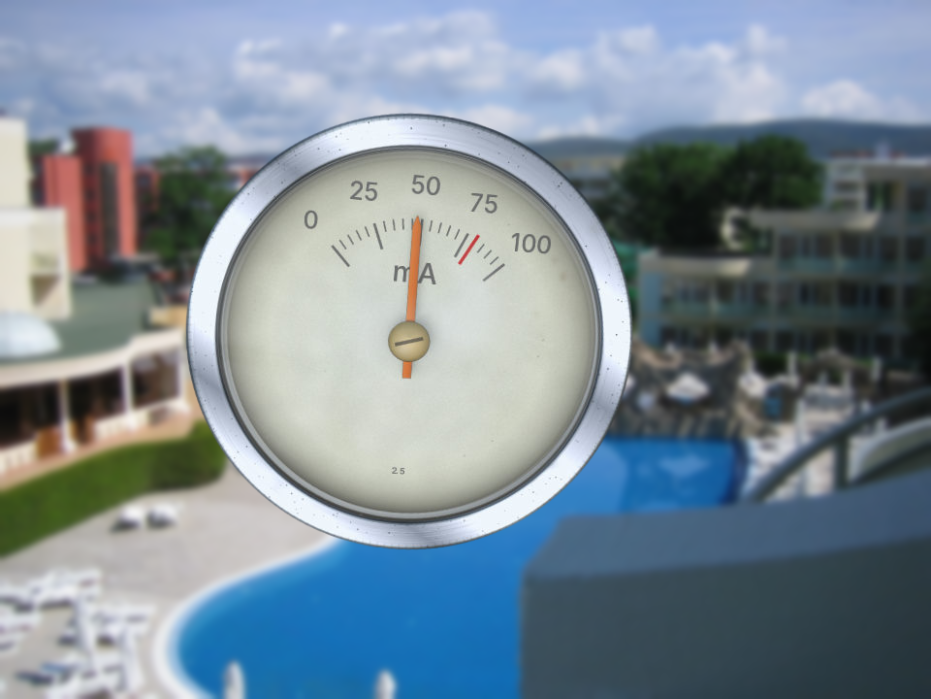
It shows 47.5 (mA)
